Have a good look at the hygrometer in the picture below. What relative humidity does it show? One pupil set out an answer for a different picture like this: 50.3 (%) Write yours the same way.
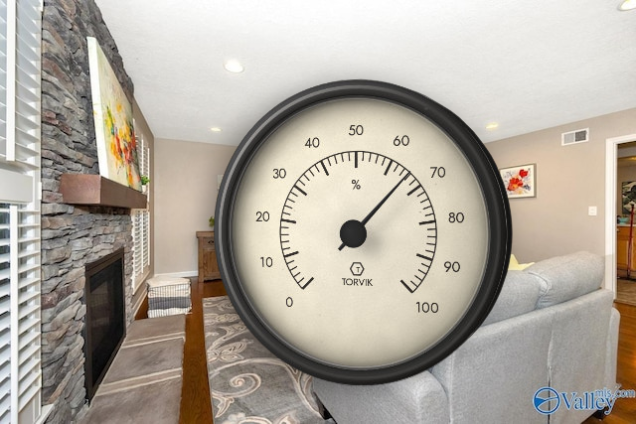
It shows 66 (%)
